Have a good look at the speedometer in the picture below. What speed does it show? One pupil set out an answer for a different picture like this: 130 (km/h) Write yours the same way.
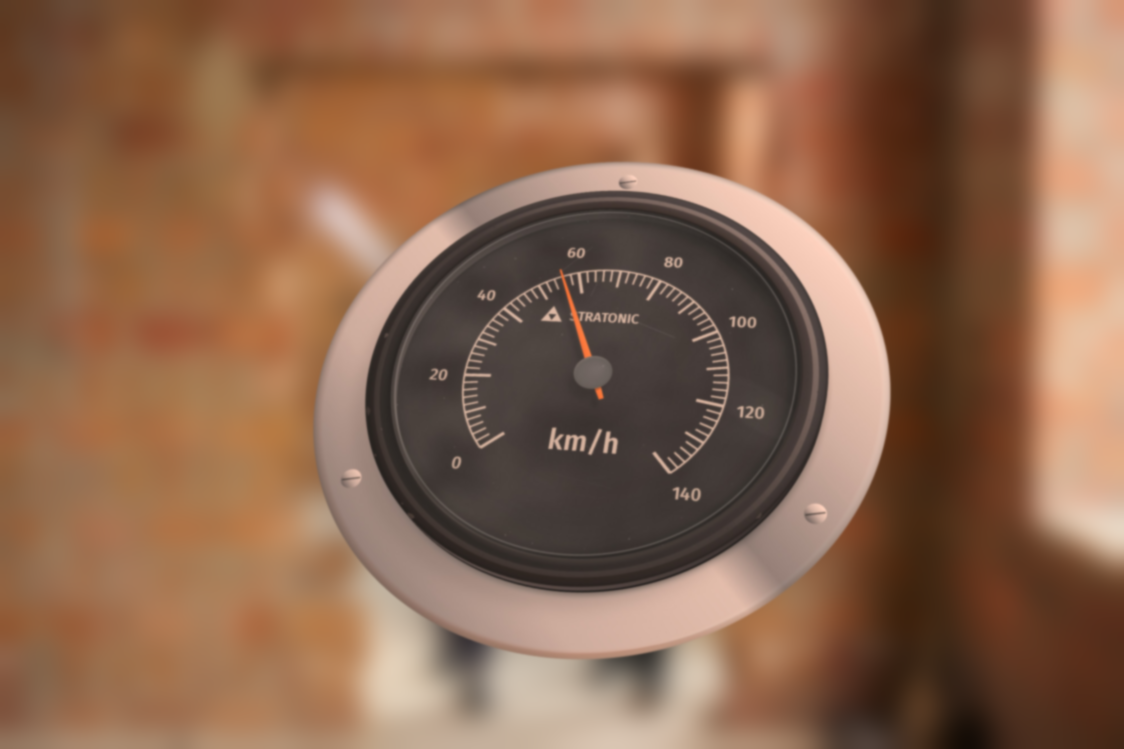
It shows 56 (km/h)
